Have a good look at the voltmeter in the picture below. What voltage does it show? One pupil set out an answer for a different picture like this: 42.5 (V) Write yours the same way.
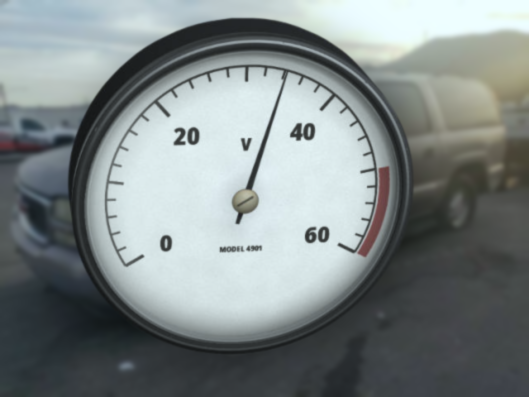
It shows 34 (V)
